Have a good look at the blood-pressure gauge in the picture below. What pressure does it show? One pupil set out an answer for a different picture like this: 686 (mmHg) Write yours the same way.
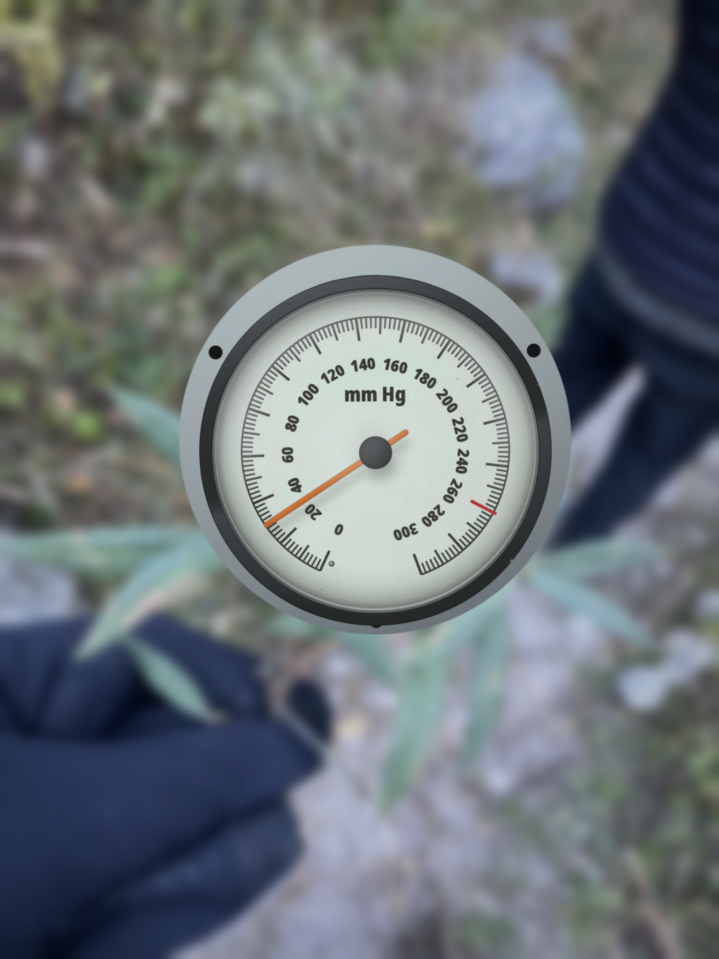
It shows 30 (mmHg)
